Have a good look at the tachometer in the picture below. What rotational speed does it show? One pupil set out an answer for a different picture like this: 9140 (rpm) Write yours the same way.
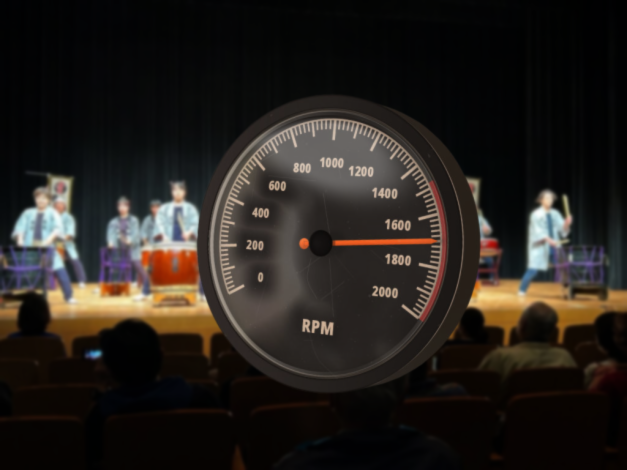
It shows 1700 (rpm)
